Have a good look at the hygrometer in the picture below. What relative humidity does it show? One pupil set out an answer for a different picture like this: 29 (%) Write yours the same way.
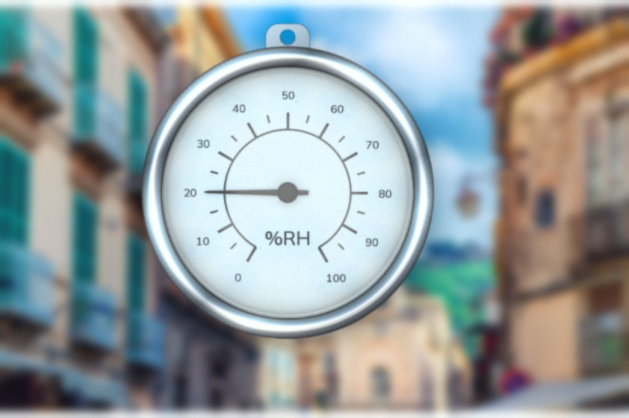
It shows 20 (%)
